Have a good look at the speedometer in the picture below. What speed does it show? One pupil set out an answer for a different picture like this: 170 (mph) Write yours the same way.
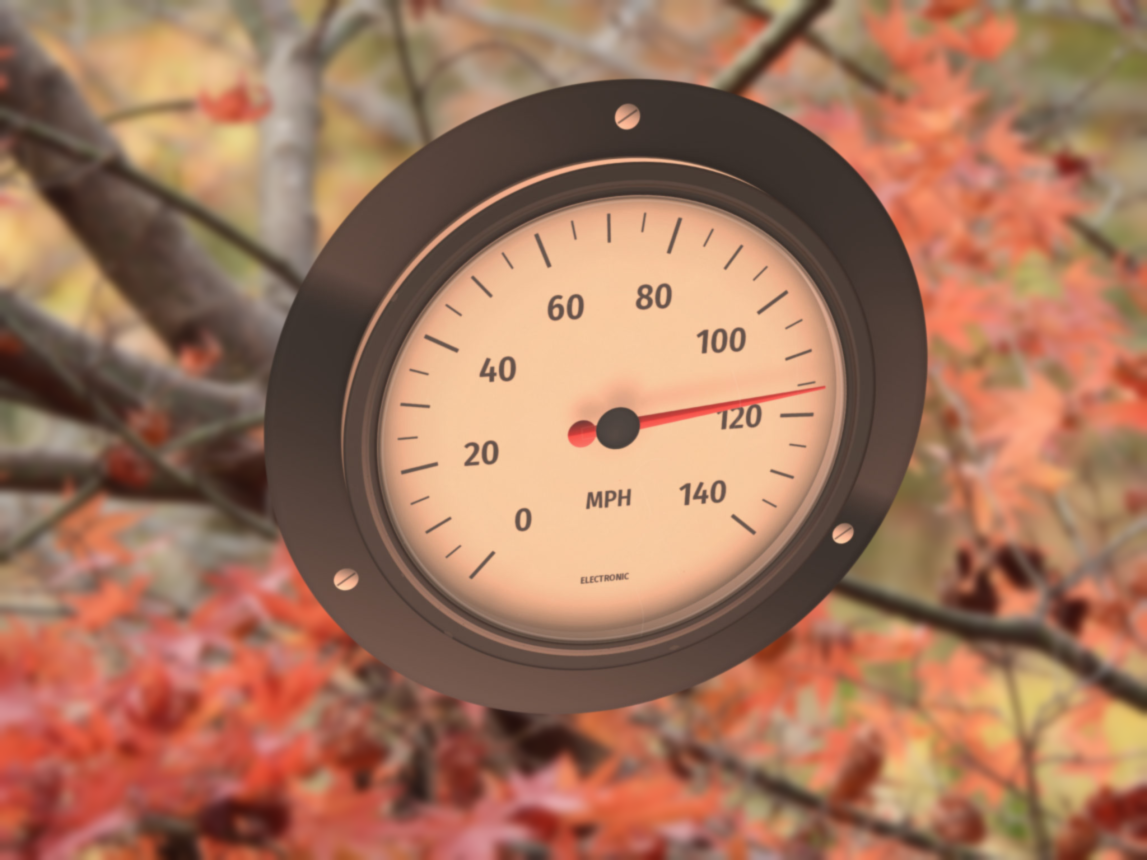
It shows 115 (mph)
